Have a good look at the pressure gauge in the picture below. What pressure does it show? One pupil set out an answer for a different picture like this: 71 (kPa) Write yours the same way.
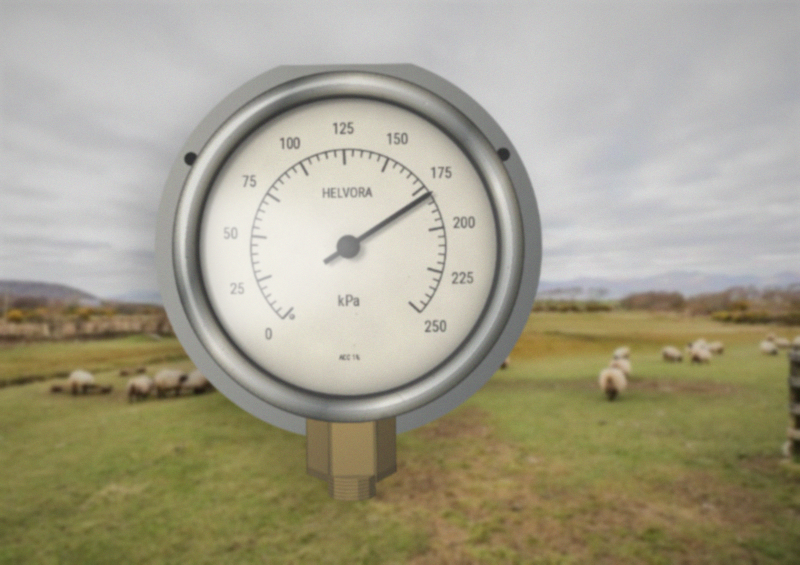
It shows 180 (kPa)
